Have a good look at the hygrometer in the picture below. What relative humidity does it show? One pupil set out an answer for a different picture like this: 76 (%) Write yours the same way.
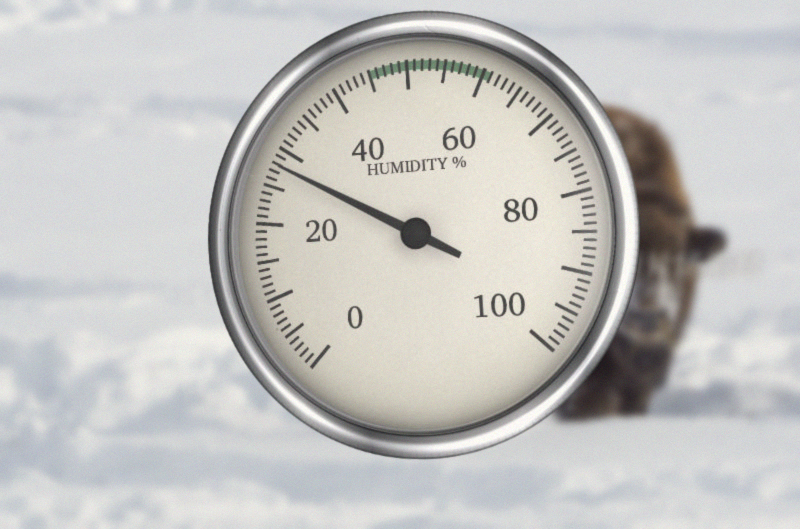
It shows 28 (%)
